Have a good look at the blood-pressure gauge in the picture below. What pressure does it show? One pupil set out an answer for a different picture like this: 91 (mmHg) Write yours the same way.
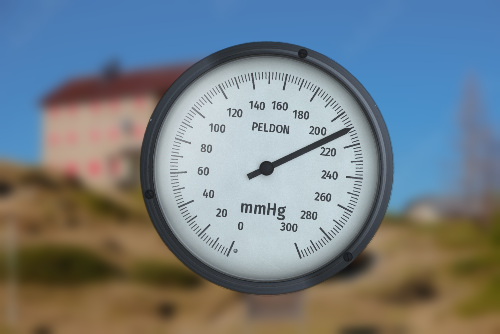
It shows 210 (mmHg)
